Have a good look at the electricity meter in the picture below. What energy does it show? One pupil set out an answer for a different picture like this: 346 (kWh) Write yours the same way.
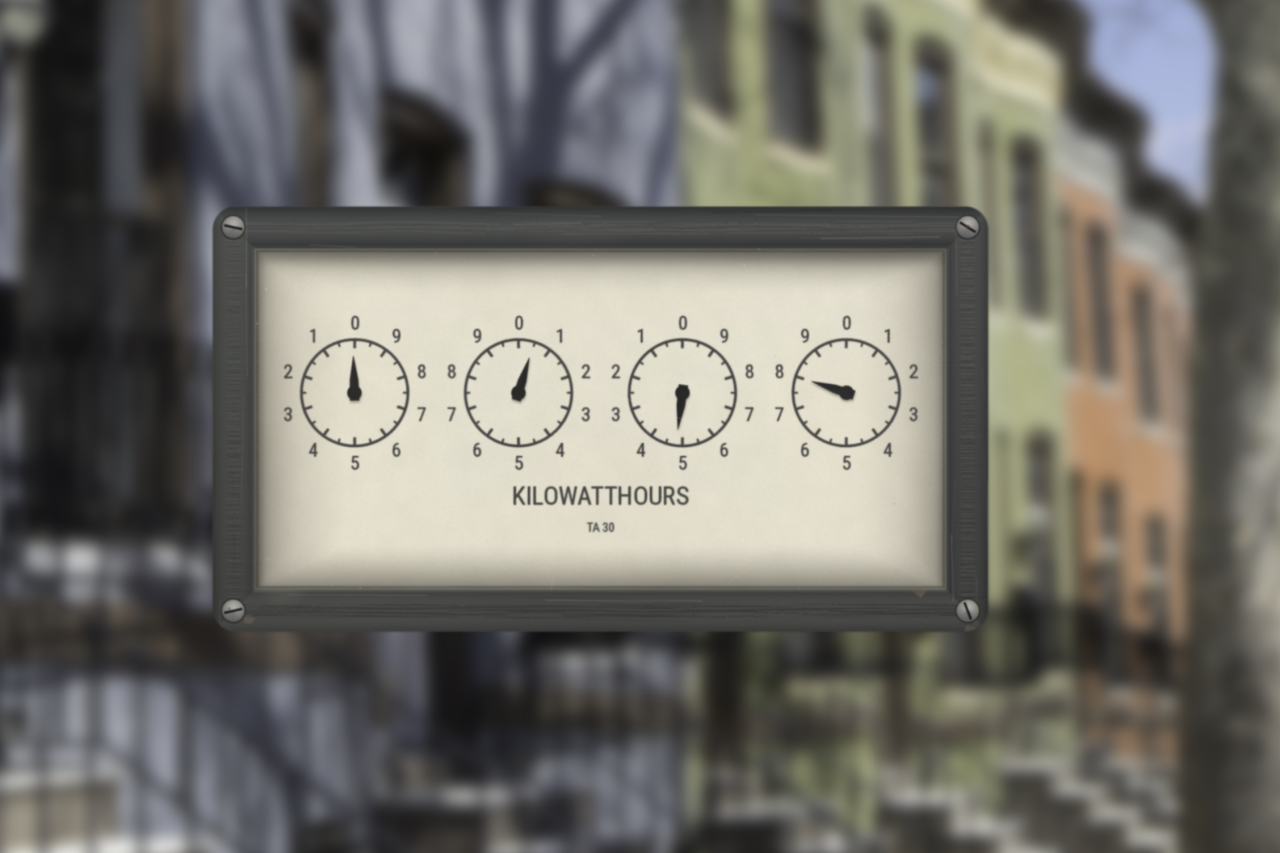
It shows 48 (kWh)
